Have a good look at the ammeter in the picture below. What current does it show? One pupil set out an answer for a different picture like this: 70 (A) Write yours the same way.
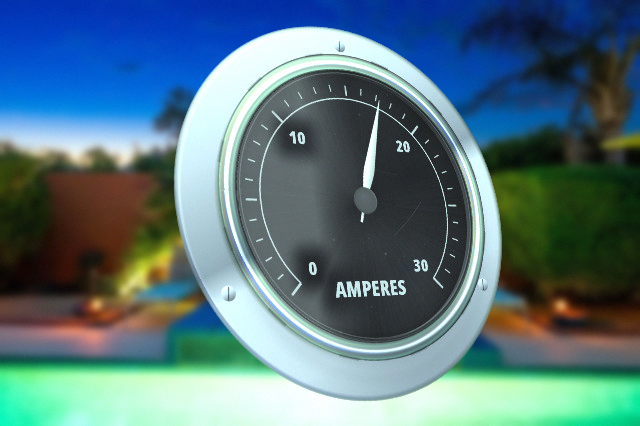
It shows 17 (A)
